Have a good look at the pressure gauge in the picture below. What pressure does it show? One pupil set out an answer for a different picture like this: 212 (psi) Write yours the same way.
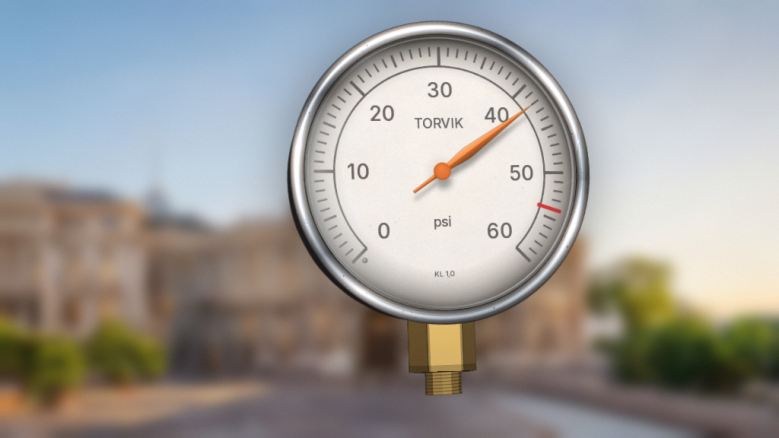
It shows 42 (psi)
